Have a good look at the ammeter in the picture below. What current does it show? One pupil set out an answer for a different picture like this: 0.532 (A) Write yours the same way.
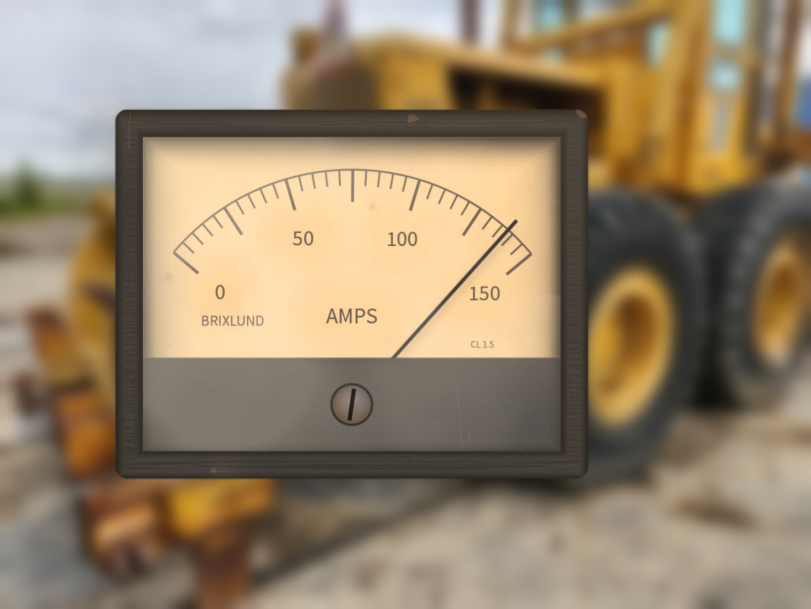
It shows 137.5 (A)
